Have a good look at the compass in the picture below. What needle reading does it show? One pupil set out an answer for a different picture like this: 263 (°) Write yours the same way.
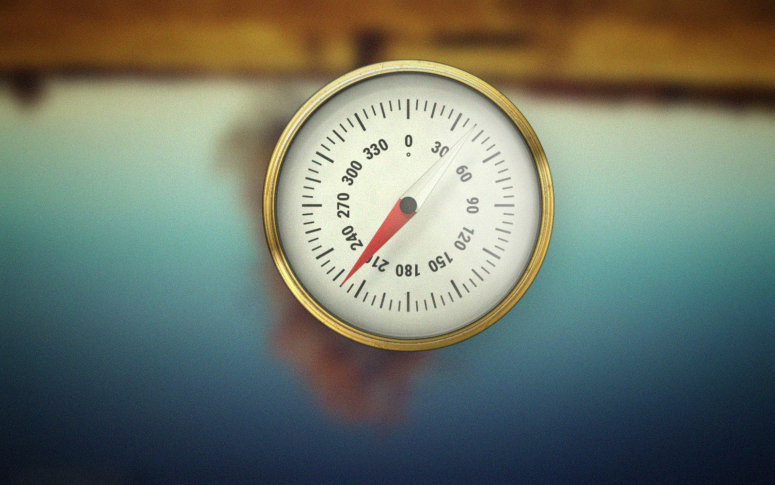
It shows 220 (°)
